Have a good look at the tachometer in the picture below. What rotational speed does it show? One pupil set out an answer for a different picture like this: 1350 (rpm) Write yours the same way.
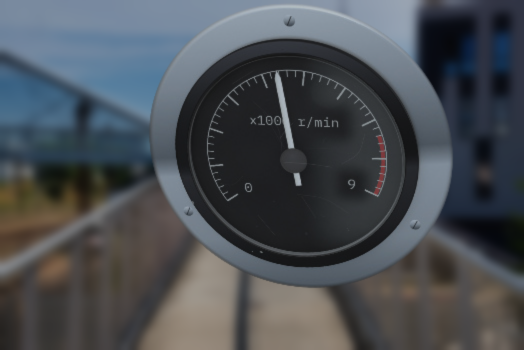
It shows 4400 (rpm)
